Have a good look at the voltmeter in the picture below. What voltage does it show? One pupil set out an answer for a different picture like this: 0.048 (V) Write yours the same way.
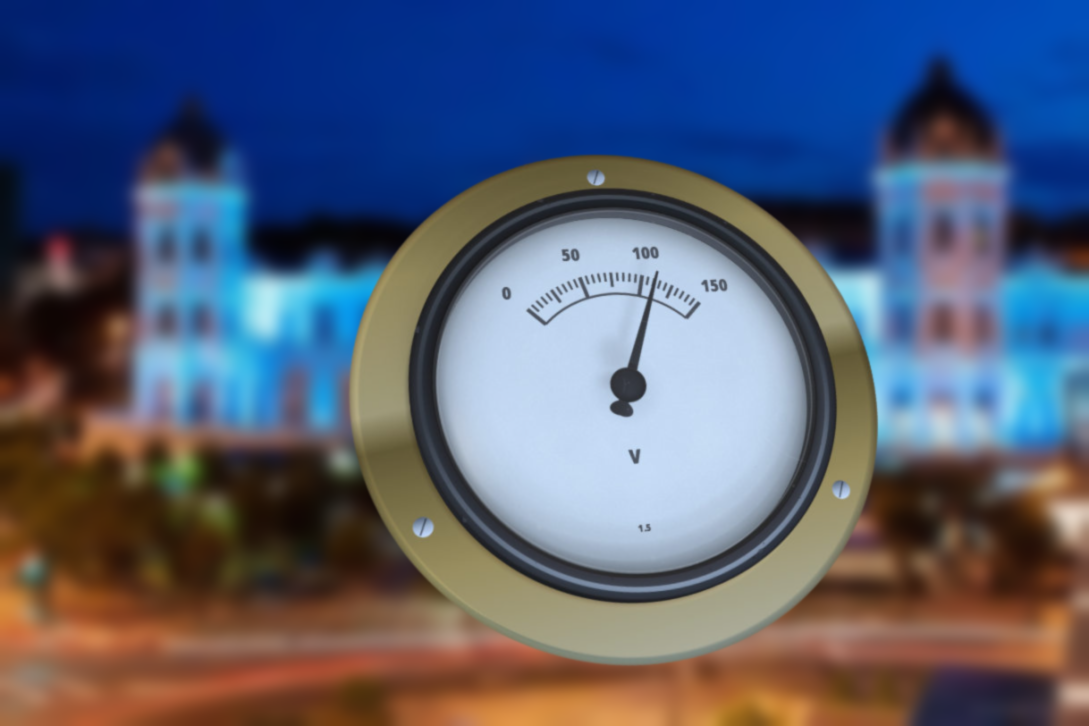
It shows 110 (V)
